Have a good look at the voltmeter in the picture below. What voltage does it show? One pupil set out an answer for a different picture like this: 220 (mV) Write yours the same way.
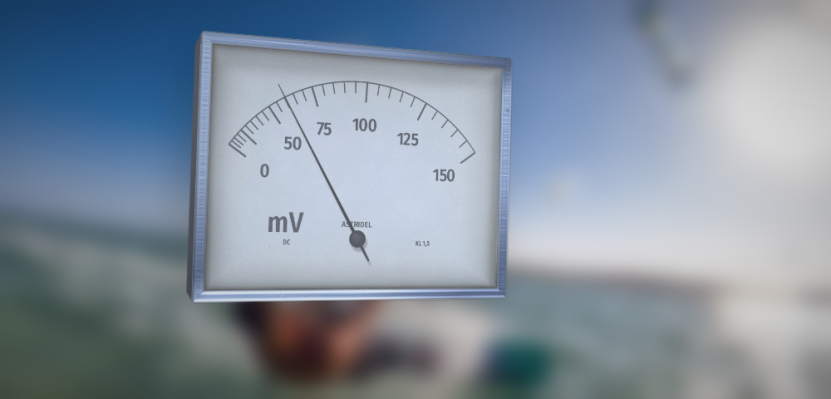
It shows 60 (mV)
